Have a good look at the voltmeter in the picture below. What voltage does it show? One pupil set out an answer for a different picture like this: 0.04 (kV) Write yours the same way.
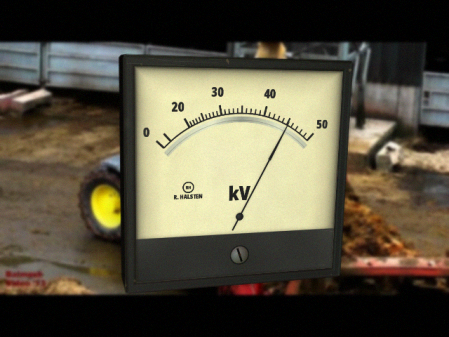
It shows 45 (kV)
